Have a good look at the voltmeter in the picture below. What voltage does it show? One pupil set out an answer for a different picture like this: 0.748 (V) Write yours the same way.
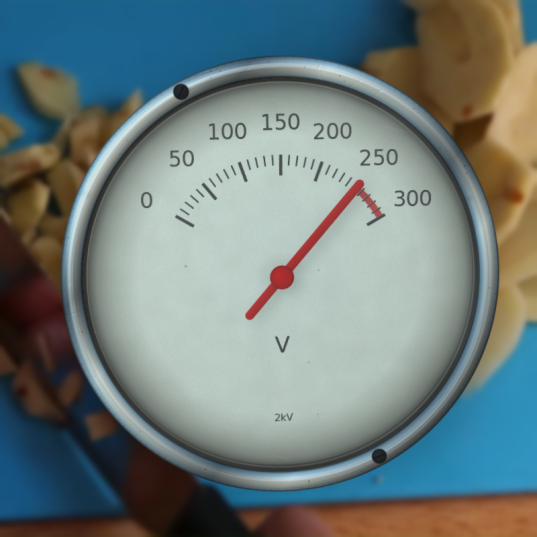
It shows 250 (V)
